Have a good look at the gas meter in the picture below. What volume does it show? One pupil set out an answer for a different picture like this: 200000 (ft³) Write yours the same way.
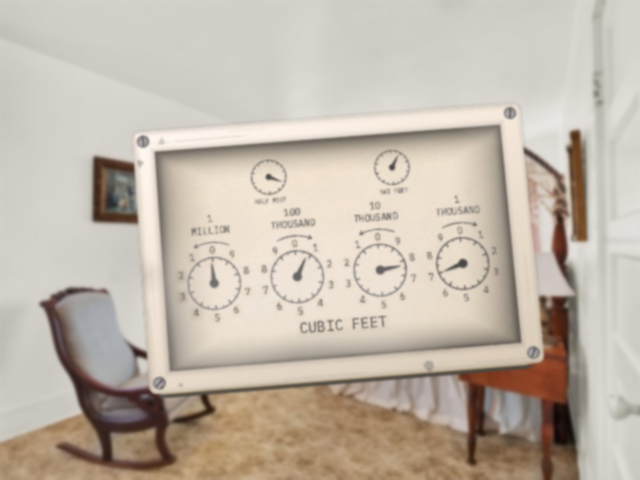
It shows 7700 (ft³)
